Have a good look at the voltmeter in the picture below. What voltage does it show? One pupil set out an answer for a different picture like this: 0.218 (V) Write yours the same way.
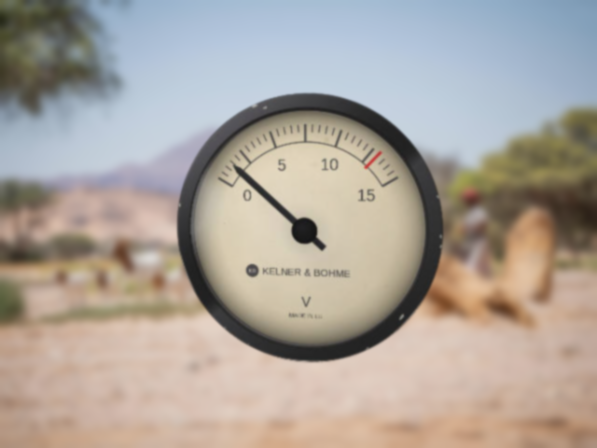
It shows 1.5 (V)
